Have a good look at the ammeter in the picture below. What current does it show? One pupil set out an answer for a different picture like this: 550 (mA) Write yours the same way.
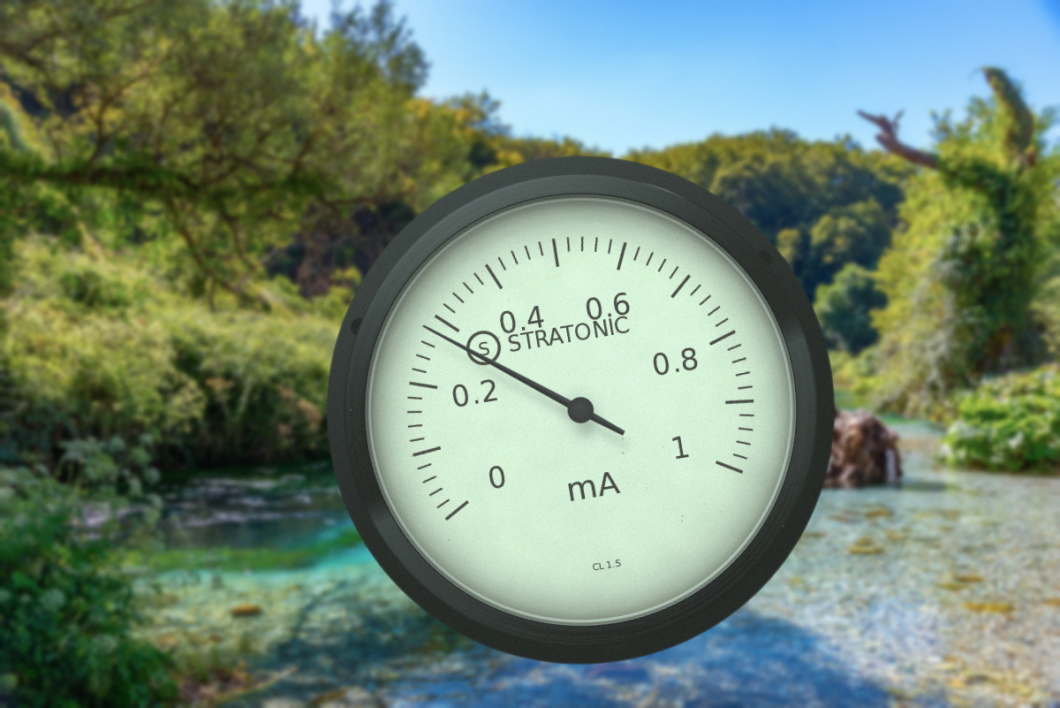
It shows 0.28 (mA)
